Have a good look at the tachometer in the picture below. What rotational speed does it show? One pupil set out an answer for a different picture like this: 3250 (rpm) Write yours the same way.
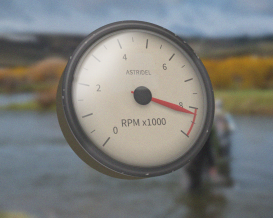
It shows 8250 (rpm)
